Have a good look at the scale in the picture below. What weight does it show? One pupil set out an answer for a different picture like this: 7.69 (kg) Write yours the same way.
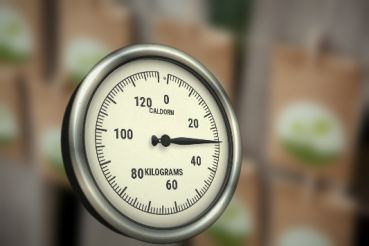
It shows 30 (kg)
